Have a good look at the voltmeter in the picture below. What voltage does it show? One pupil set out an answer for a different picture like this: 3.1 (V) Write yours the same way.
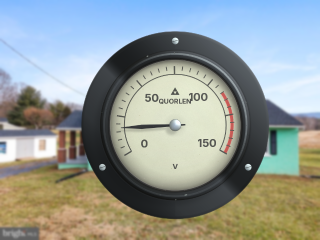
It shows 17.5 (V)
